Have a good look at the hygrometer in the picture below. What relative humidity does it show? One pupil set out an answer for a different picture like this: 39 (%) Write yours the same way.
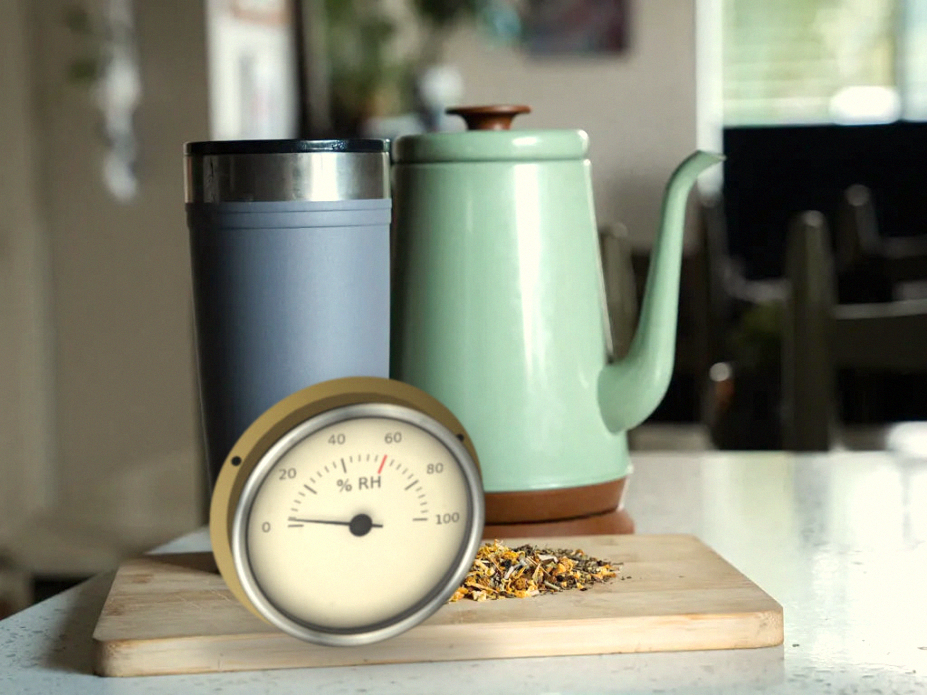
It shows 4 (%)
